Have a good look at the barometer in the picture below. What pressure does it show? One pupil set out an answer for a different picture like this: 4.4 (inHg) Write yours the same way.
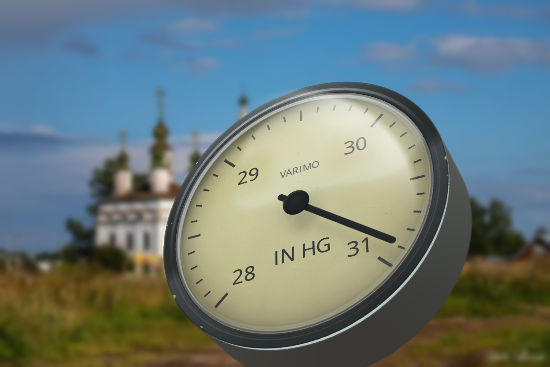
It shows 30.9 (inHg)
